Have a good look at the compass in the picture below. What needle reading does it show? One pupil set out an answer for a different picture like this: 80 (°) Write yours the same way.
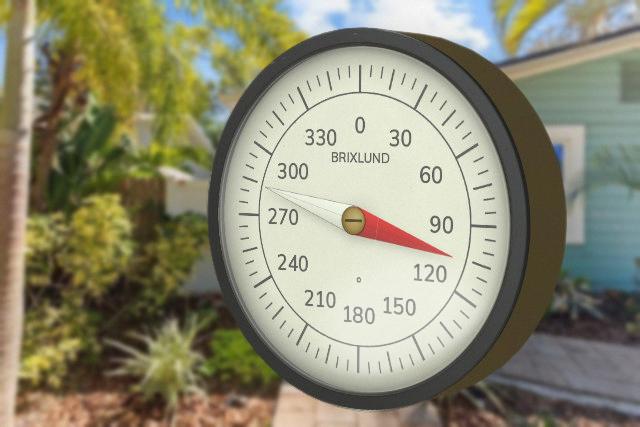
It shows 105 (°)
